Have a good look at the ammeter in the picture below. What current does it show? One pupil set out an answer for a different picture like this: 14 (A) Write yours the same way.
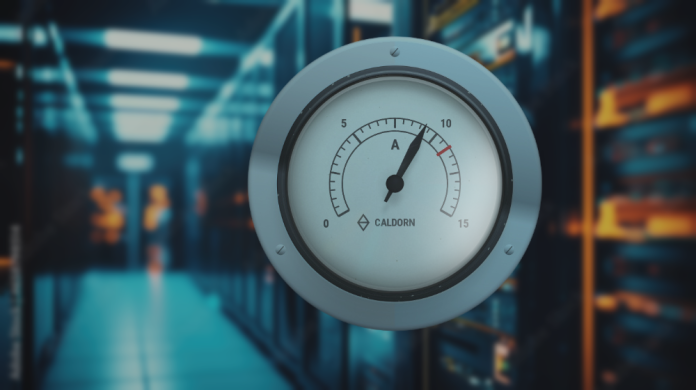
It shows 9.25 (A)
